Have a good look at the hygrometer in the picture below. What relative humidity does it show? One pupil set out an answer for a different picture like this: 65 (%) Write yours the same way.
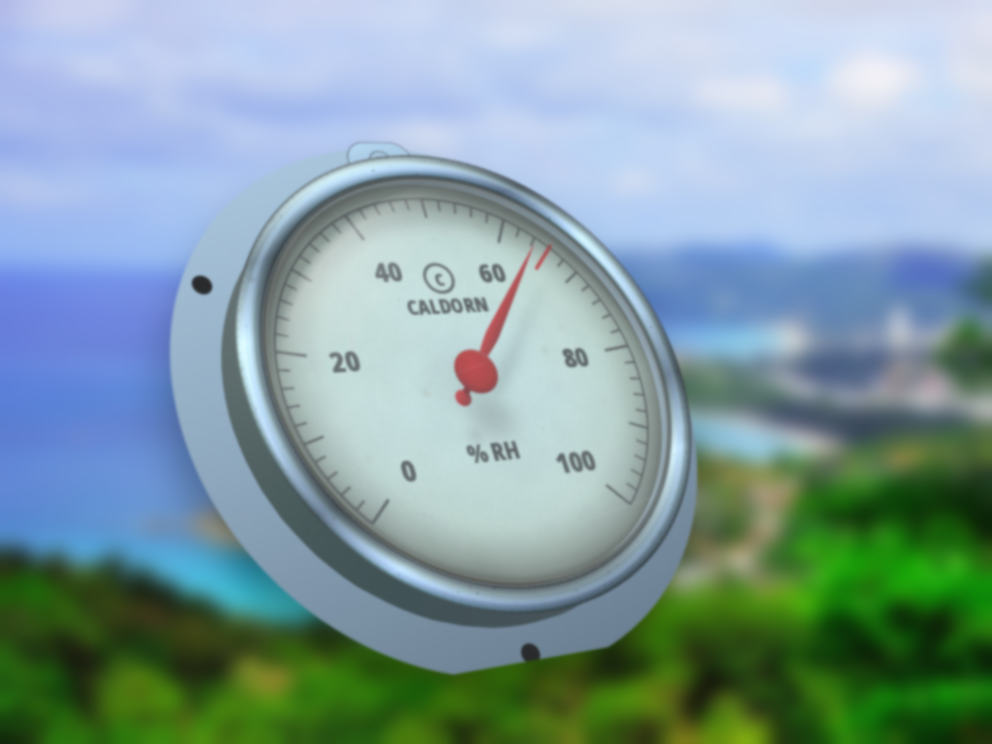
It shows 64 (%)
